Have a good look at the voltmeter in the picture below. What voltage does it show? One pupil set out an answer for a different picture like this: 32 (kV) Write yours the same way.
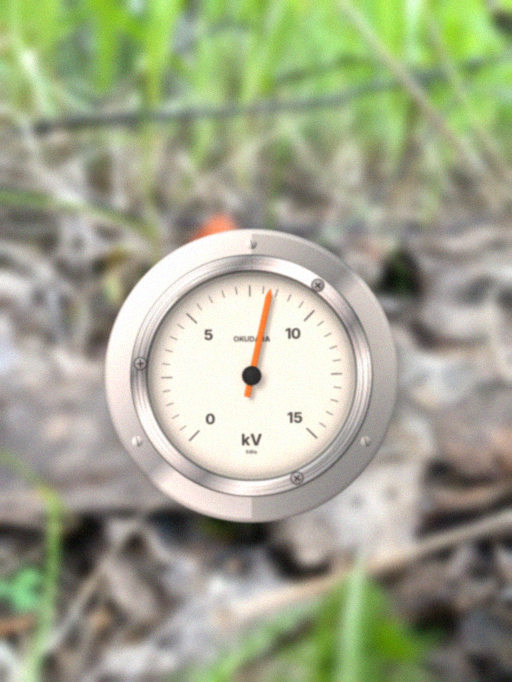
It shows 8.25 (kV)
